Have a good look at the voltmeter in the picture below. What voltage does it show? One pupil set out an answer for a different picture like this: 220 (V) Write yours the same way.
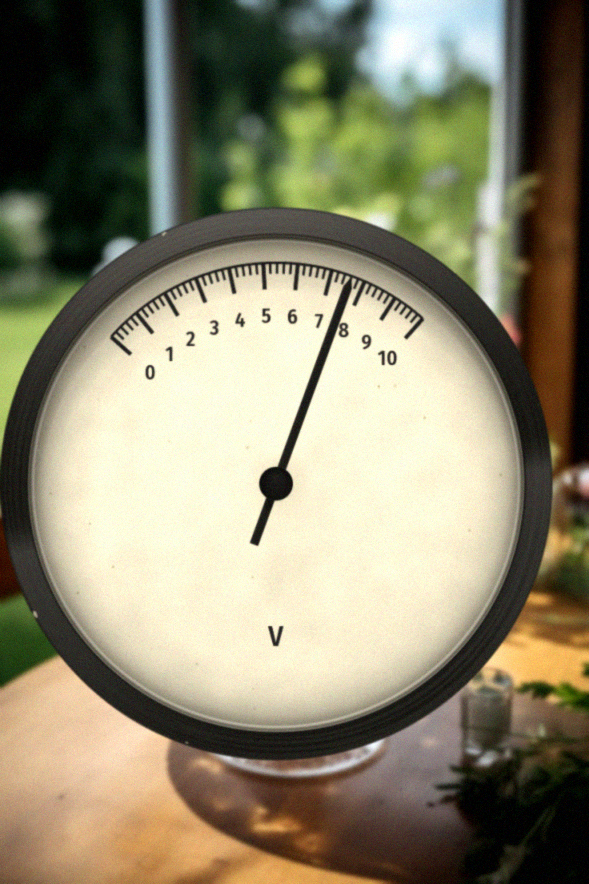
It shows 7.6 (V)
